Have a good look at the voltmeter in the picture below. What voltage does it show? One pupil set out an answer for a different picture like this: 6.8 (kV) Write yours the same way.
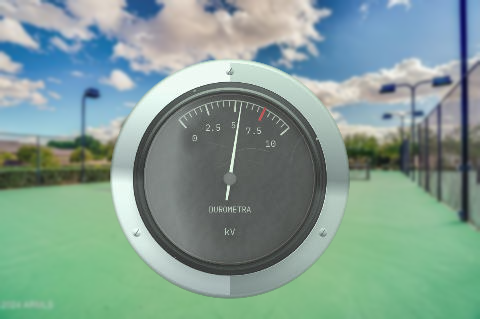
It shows 5.5 (kV)
